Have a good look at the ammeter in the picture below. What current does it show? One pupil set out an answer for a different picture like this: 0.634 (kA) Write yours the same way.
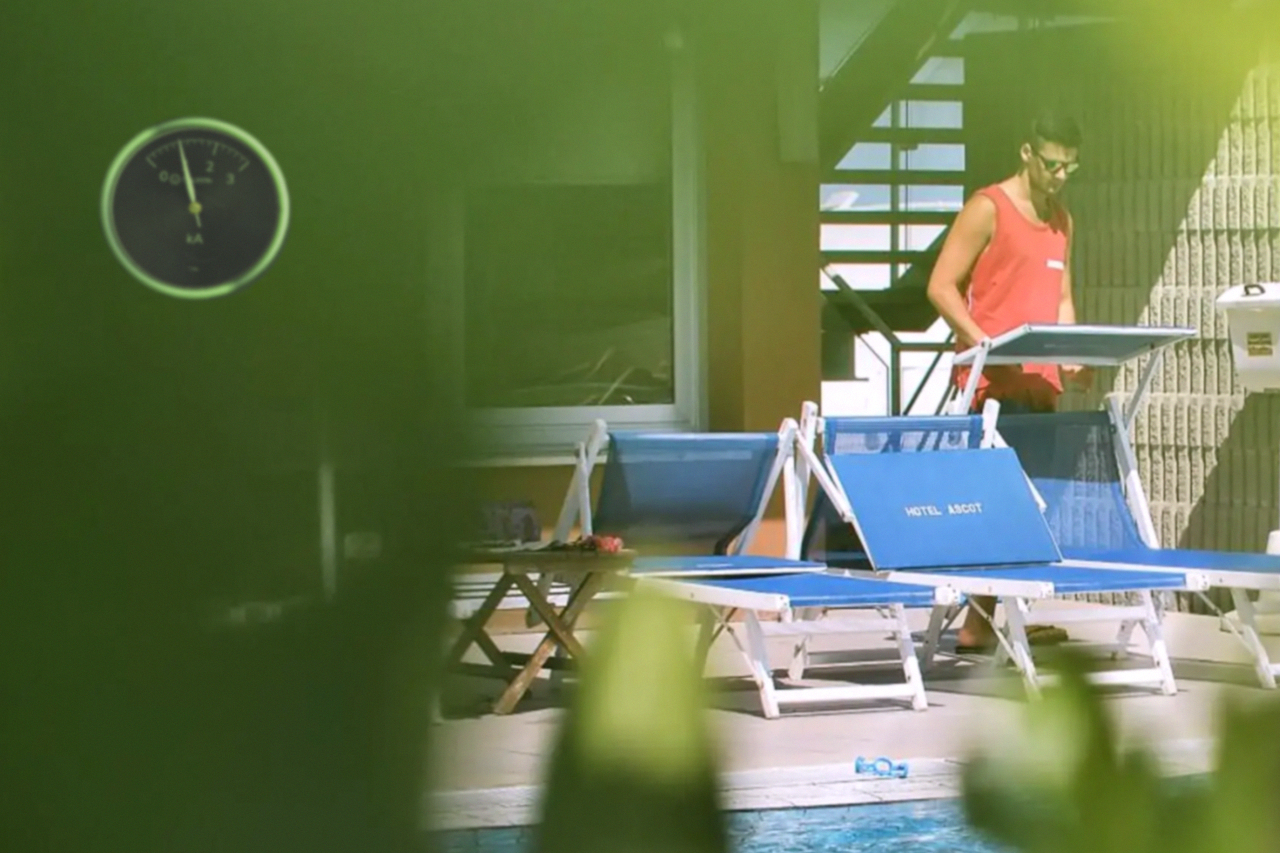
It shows 1 (kA)
